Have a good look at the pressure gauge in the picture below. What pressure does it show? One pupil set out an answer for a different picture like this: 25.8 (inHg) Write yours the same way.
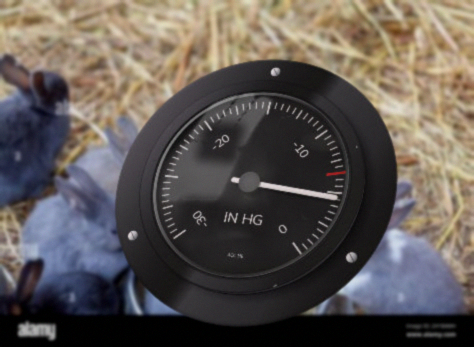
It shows -4.5 (inHg)
